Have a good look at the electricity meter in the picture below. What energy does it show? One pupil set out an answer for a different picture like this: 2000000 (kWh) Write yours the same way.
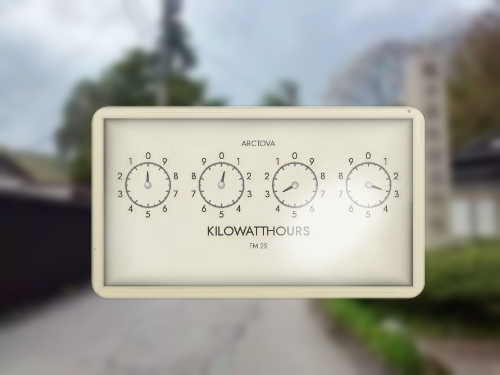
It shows 33 (kWh)
